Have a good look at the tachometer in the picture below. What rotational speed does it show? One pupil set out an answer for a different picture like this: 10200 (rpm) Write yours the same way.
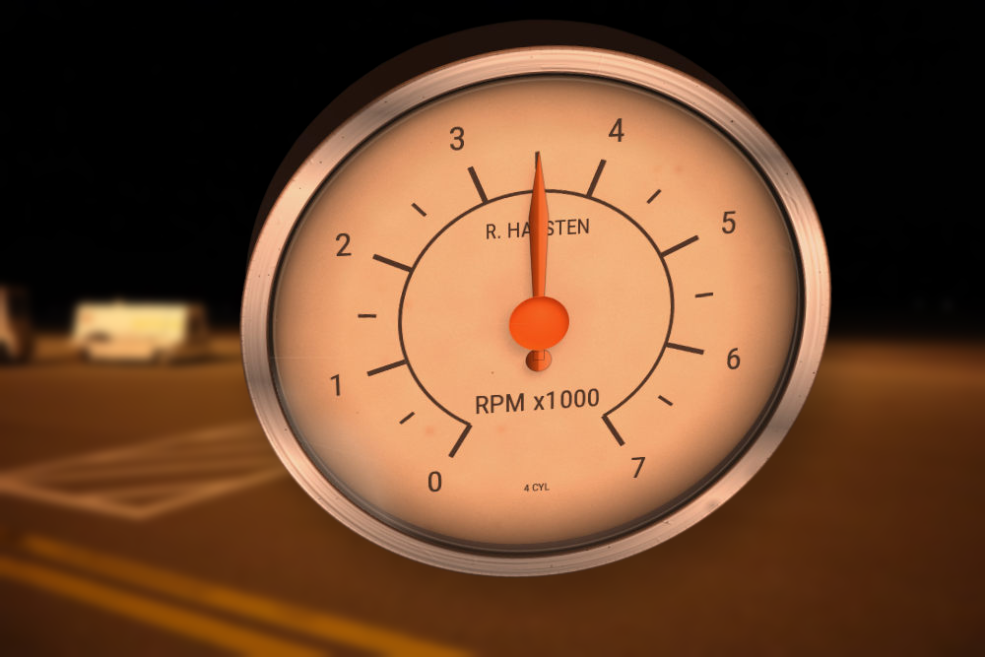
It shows 3500 (rpm)
